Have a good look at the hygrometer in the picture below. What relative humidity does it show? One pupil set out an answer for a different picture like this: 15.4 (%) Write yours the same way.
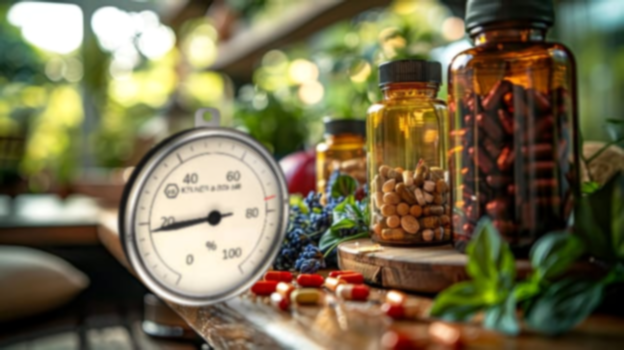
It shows 18 (%)
